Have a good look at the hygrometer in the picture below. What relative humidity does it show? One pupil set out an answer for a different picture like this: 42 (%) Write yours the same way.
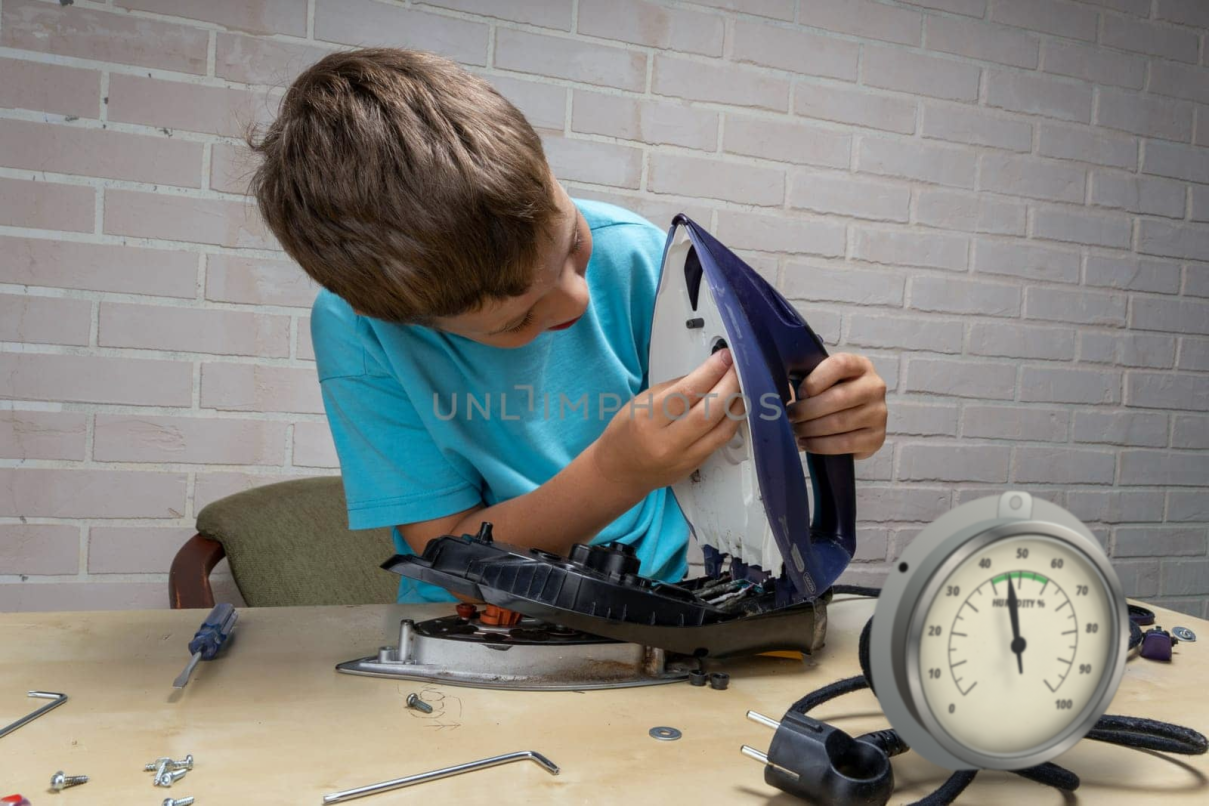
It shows 45 (%)
